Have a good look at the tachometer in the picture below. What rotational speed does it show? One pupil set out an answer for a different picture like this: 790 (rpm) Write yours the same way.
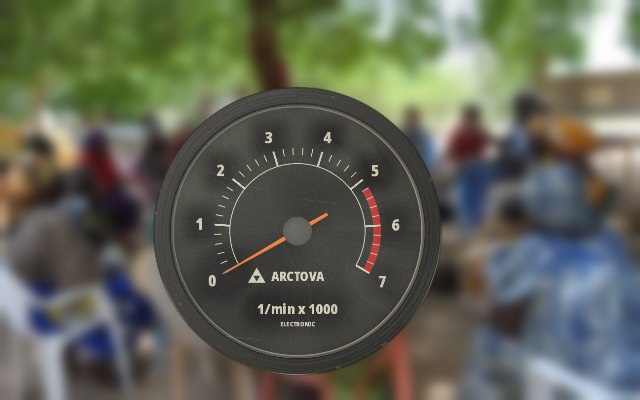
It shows 0 (rpm)
